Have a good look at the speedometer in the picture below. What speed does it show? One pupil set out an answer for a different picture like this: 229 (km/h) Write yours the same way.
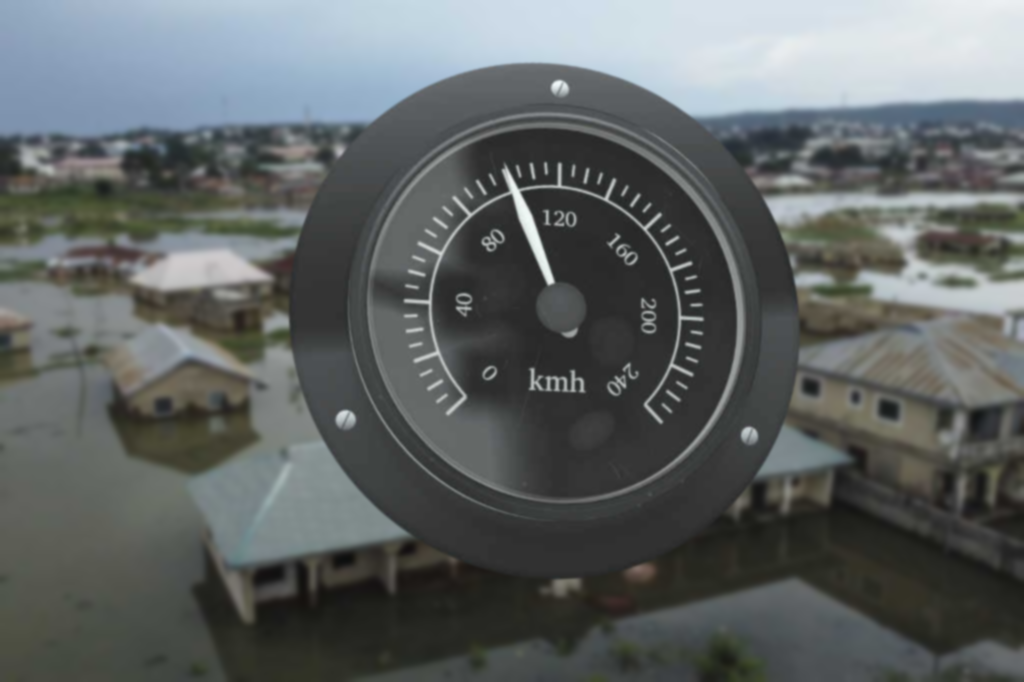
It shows 100 (km/h)
